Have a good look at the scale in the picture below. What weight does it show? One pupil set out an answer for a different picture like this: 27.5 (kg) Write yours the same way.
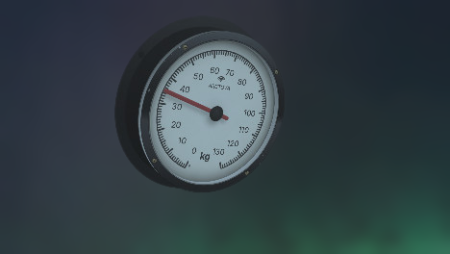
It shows 35 (kg)
